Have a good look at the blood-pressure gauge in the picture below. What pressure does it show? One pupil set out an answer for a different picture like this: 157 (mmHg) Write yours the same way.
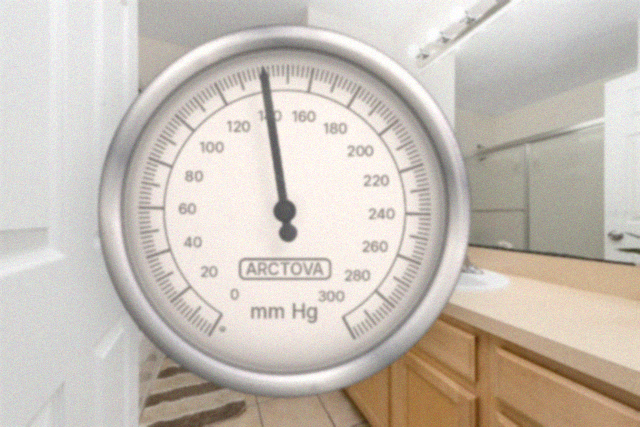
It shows 140 (mmHg)
